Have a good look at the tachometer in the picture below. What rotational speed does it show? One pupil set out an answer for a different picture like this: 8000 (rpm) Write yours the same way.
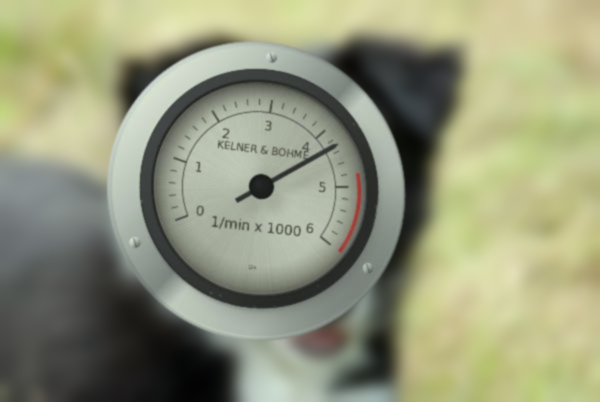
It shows 4300 (rpm)
